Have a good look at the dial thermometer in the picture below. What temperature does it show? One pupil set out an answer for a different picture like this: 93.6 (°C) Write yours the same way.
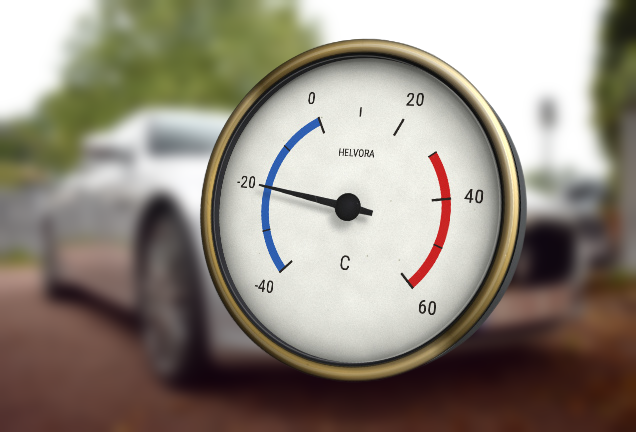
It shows -20 (°C)
